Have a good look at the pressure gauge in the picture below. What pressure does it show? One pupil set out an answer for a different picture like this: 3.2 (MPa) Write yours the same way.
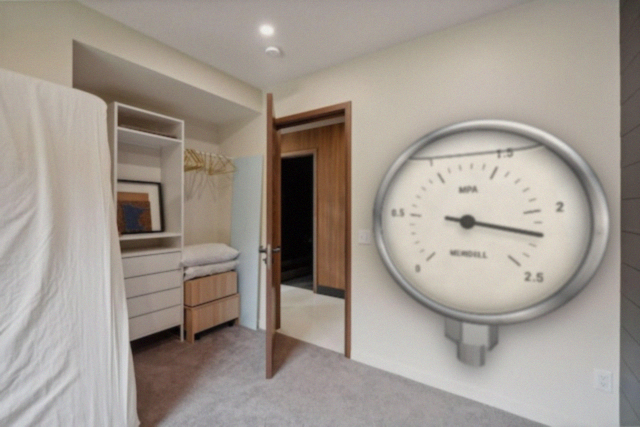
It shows 2.2 (MPa)
